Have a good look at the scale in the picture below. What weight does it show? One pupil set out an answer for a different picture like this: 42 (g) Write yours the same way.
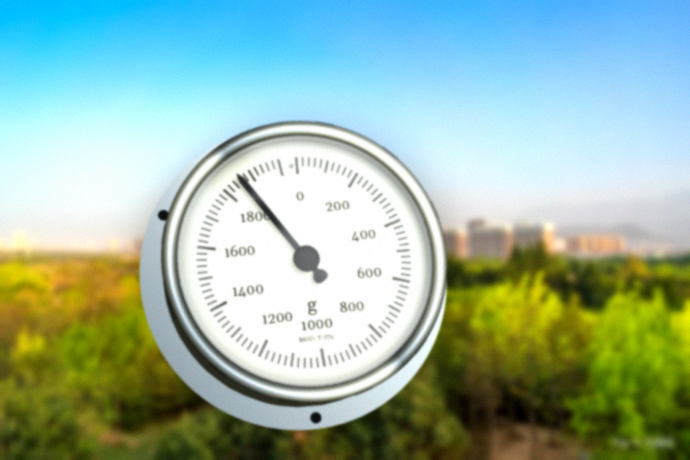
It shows 1860 (g)
